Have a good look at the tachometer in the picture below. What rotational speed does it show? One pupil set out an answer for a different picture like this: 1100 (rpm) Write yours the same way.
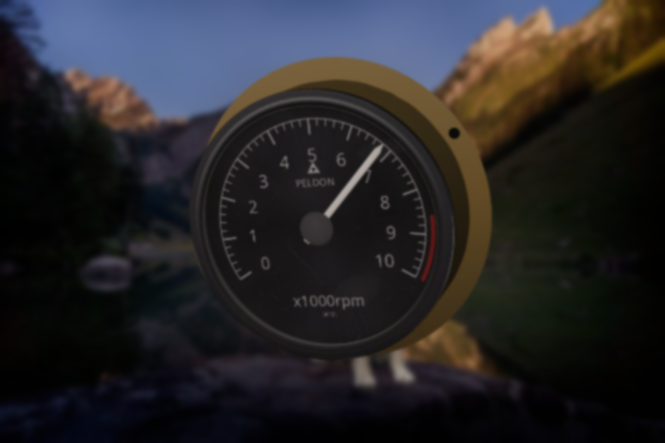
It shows 6800 (rpm)
